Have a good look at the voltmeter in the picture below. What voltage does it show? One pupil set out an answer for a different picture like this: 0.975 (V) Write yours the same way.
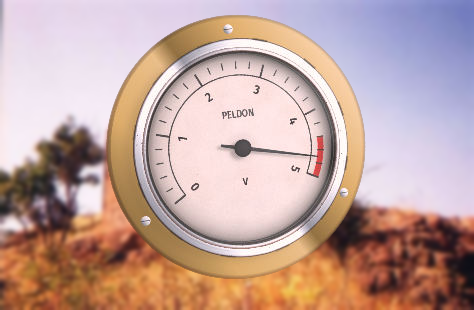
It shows 4.7 (V)
